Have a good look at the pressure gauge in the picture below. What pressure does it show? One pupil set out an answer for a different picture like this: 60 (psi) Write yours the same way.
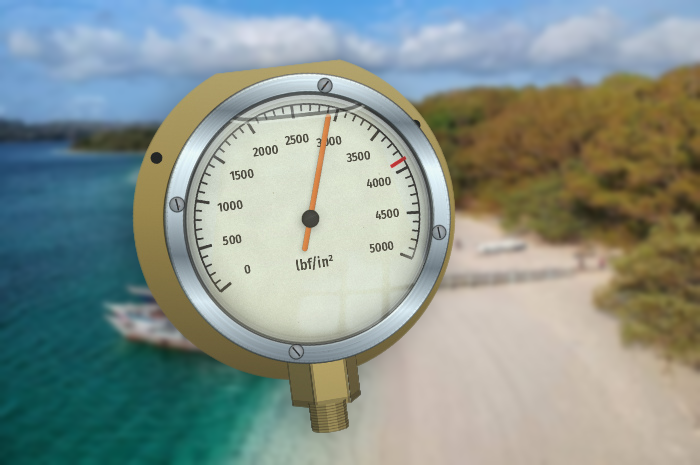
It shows 2900 (psi)
